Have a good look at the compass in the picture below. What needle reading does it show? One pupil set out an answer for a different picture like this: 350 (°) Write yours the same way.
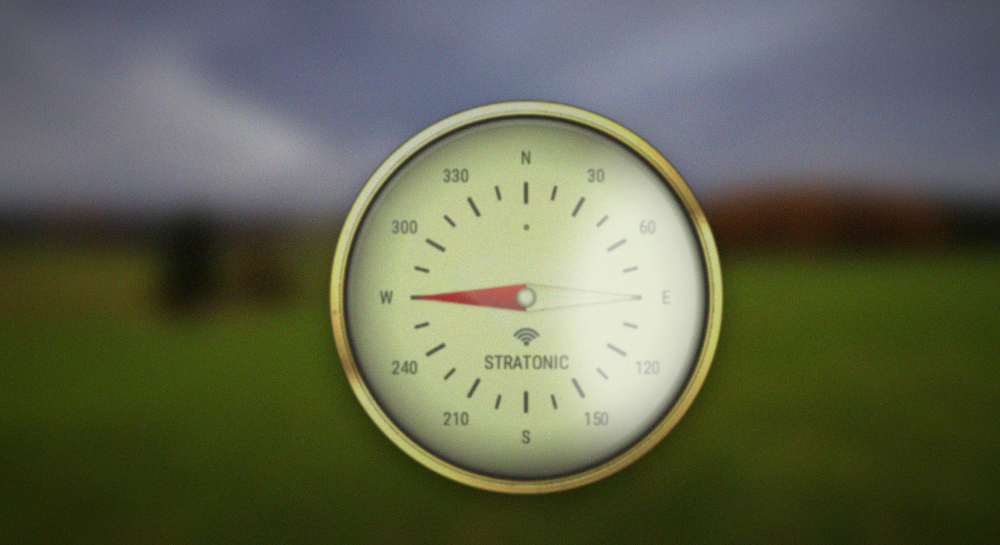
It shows 270 (°)
